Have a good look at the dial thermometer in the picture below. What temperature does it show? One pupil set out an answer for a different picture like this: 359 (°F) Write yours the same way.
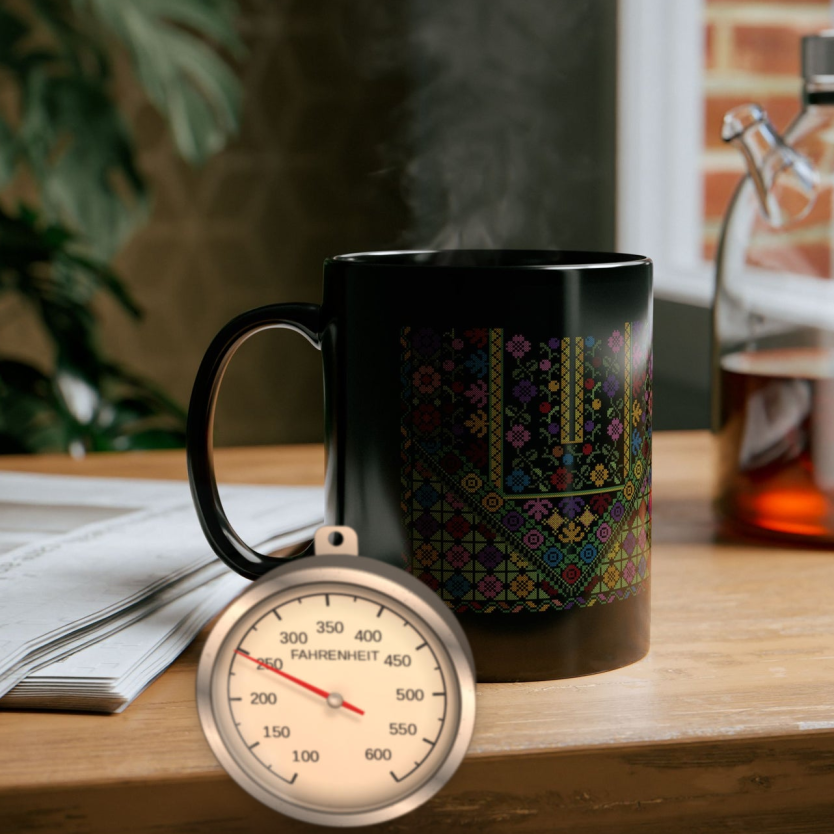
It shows 250 (°F)
